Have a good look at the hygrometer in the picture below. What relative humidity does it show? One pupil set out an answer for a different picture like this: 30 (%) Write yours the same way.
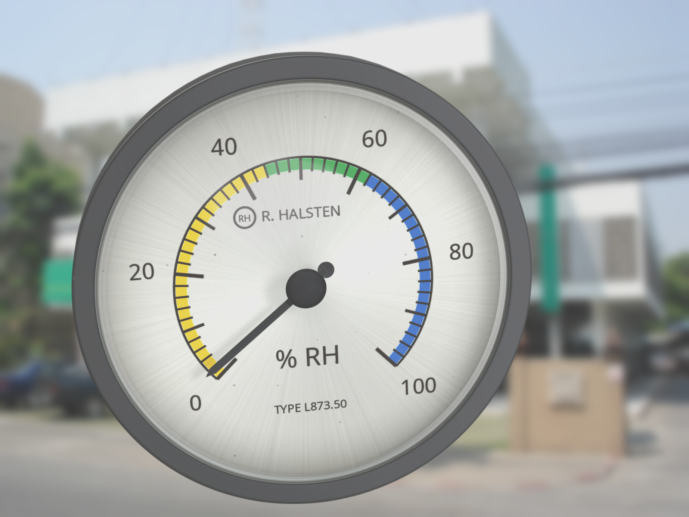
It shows 2 (%)
